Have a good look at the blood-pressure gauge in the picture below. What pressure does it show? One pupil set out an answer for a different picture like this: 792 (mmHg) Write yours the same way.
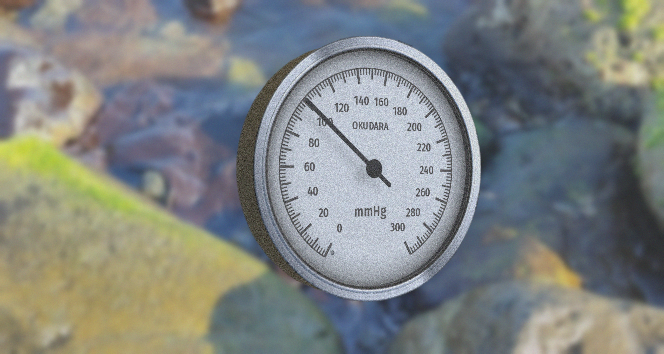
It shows 100 (mmHg)
